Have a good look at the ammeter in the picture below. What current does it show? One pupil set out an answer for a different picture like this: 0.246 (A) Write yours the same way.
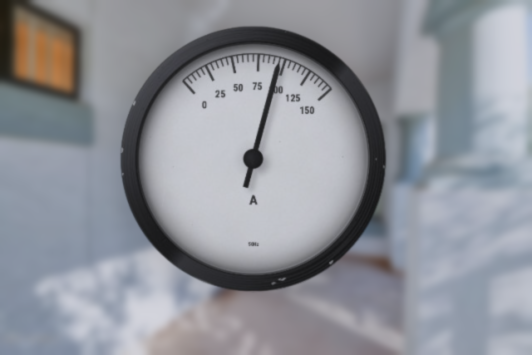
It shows 95 (A)
